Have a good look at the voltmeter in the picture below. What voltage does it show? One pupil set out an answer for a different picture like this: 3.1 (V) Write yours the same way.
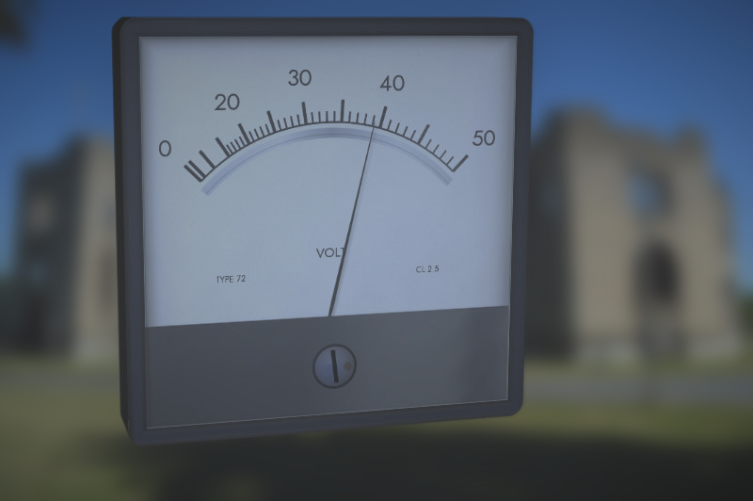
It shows 39 (V)
